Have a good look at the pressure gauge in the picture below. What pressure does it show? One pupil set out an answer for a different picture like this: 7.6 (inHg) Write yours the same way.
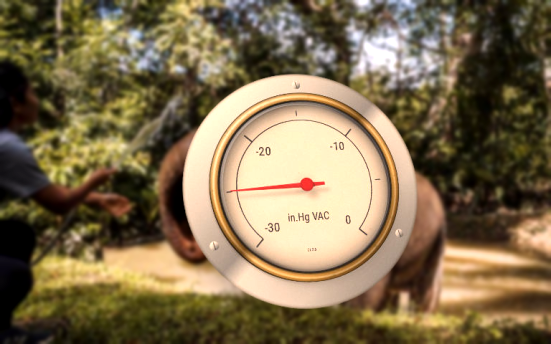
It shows -25 (inHg)
